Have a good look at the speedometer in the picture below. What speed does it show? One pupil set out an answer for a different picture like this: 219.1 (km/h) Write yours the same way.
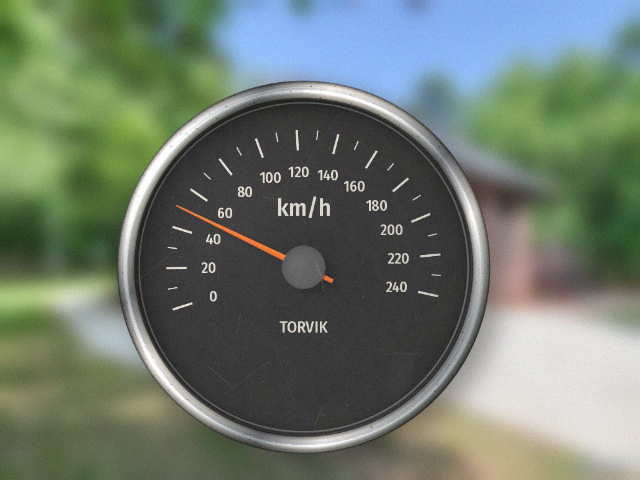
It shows 50 (km/h)
